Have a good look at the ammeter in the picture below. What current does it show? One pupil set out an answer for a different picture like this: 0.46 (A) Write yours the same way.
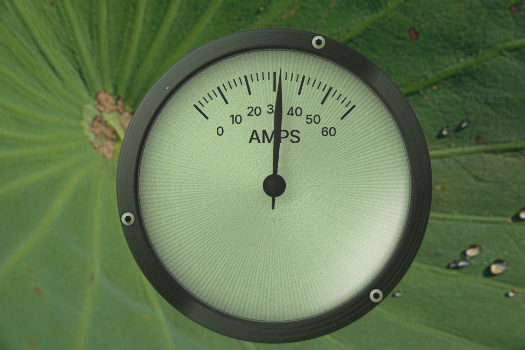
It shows 32 (A)
